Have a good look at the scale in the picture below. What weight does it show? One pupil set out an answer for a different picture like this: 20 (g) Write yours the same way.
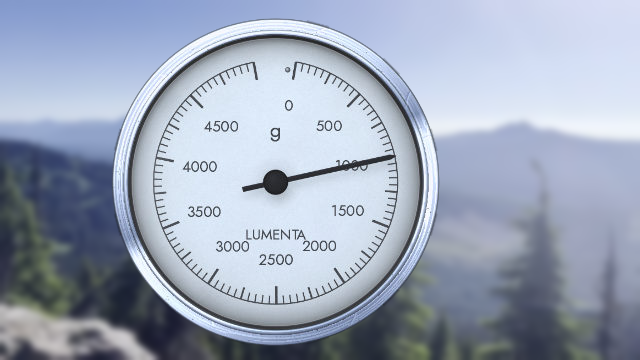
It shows 1000 (g)
